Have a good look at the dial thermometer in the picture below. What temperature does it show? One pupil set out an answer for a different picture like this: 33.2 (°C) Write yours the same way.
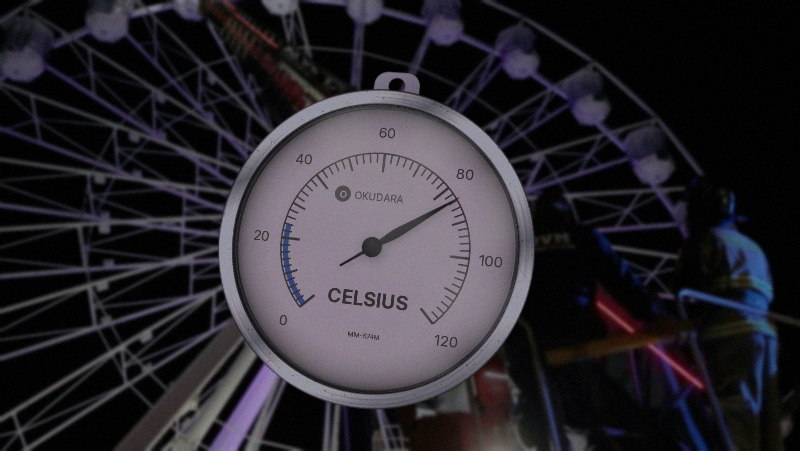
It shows 84 (°C)
